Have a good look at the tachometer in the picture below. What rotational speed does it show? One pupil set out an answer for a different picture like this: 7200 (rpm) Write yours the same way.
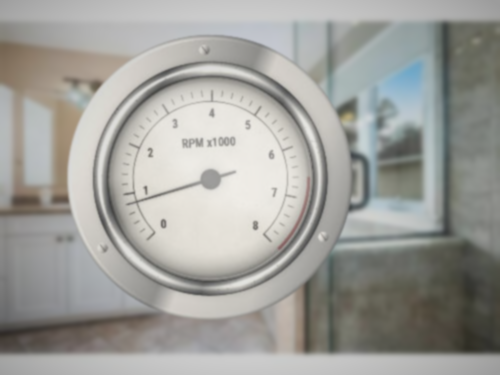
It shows 800 (rpm)
